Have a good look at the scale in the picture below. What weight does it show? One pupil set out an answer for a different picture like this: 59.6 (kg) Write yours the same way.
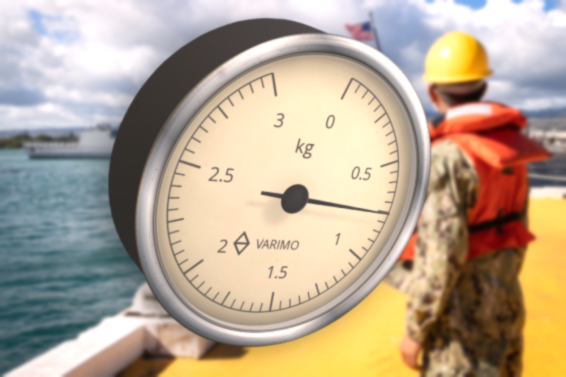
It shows 0.75 (kg)
